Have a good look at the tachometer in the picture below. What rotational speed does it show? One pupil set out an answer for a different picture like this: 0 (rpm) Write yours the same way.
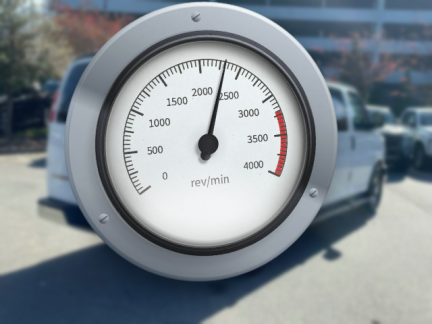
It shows 2300 (rpm)
